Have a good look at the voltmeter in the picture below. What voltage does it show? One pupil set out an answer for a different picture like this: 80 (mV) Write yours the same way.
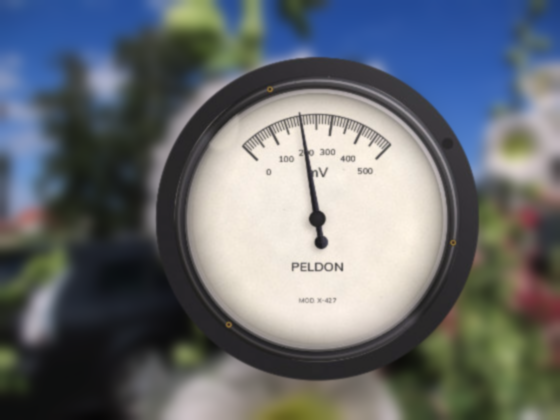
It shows 200 (mV)
